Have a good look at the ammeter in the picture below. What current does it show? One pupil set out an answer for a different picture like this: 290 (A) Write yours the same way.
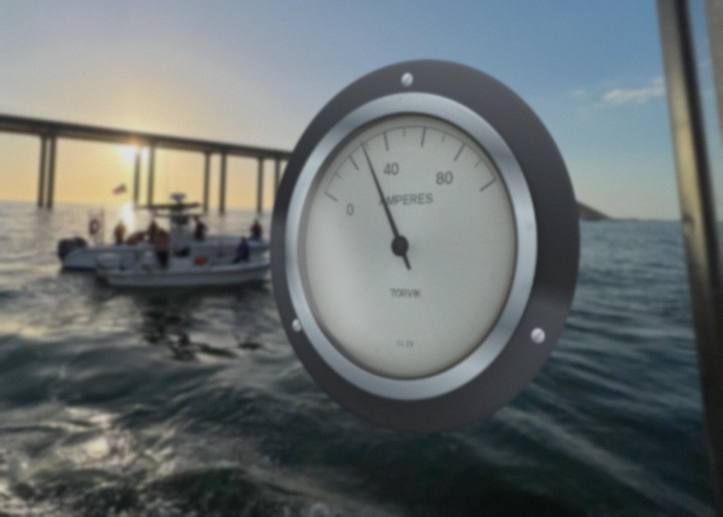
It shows 30 (A)
